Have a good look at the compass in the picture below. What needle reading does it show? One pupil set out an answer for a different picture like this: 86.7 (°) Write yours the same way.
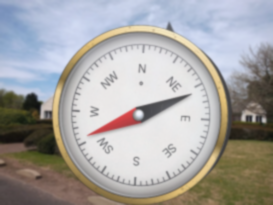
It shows 245 (°)
